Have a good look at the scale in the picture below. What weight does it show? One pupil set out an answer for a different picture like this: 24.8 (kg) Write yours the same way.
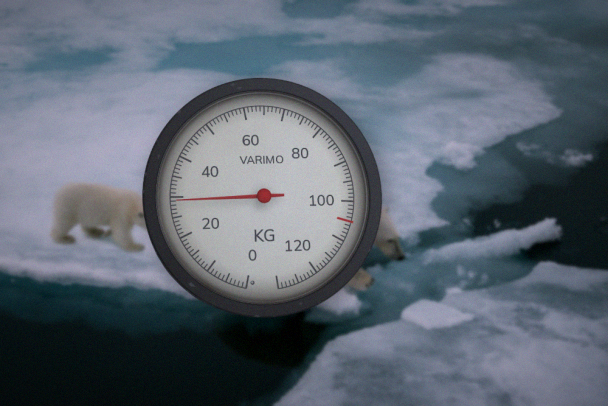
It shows 29 (kg)
